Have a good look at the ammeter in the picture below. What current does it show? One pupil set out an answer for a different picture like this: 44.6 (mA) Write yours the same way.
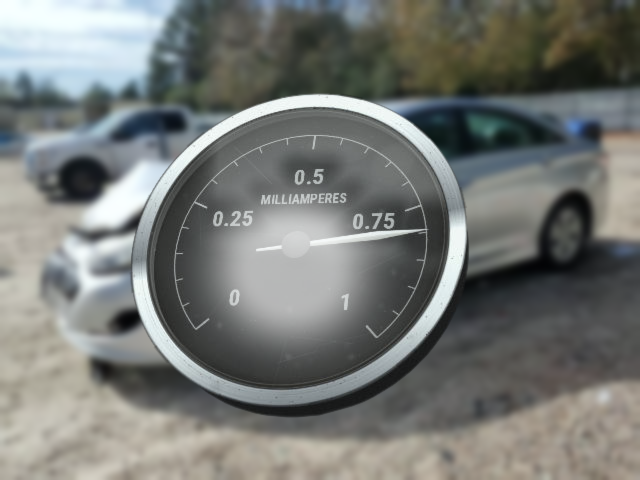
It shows 0.8 (mA)
